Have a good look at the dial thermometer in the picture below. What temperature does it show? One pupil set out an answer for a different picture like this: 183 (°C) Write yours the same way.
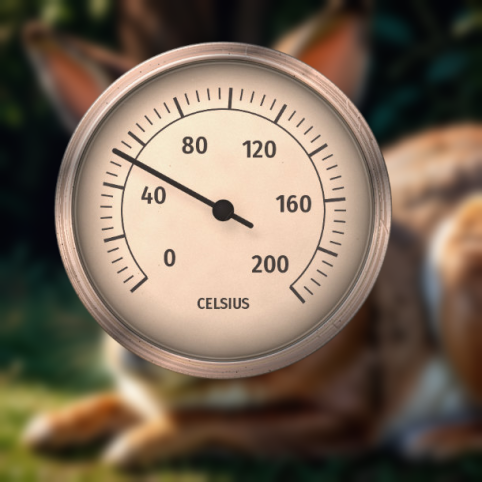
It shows 52 (°C)
